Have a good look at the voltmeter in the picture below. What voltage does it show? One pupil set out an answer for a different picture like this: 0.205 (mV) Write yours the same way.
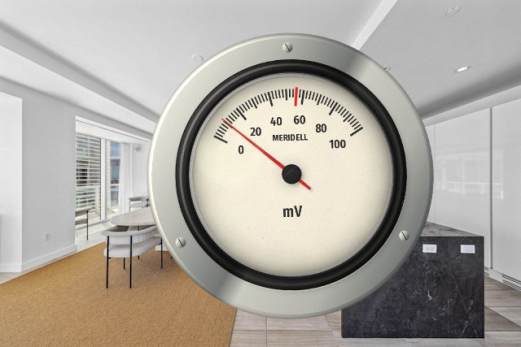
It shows 10 (mV)
